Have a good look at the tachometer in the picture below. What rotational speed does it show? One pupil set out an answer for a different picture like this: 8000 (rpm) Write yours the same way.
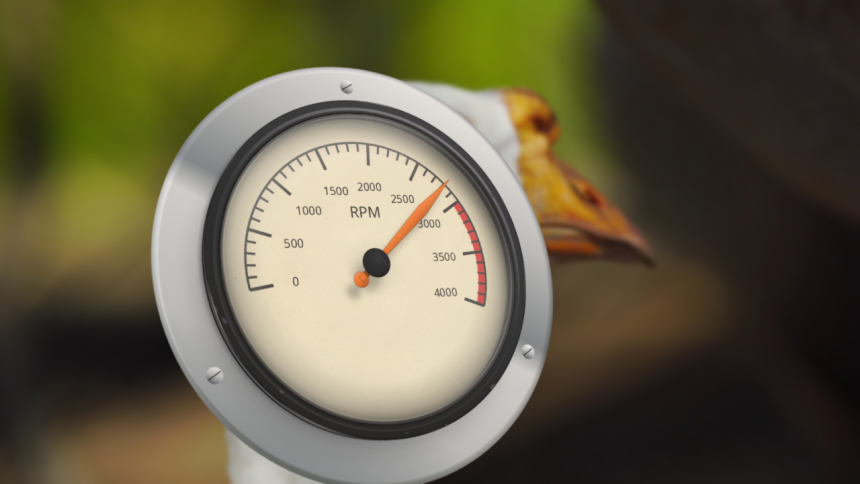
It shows 2800 (rpm)
